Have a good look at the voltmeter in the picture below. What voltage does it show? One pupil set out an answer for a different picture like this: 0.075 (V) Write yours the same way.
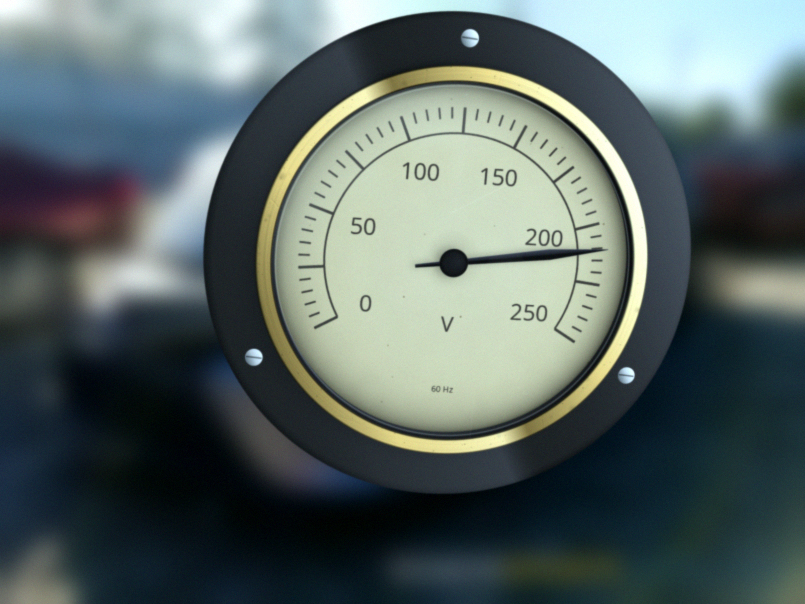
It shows 210 (V)
